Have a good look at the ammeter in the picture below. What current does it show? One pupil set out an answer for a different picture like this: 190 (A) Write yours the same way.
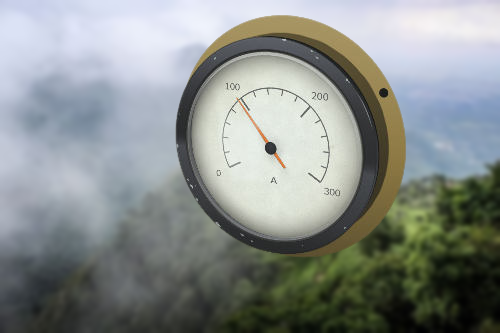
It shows 100 (A)
